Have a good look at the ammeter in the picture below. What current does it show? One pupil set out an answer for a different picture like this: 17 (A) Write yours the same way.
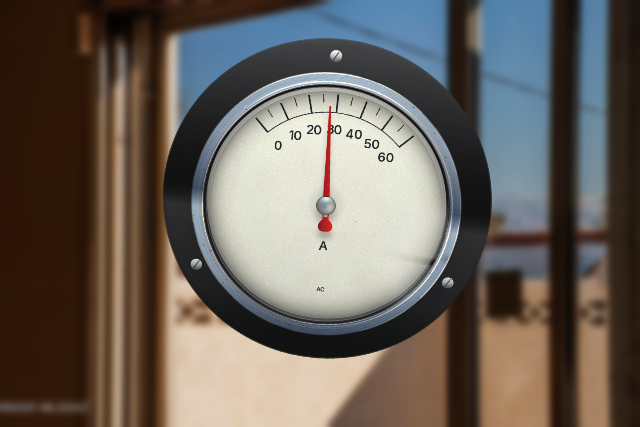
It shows 27.5 (A)
